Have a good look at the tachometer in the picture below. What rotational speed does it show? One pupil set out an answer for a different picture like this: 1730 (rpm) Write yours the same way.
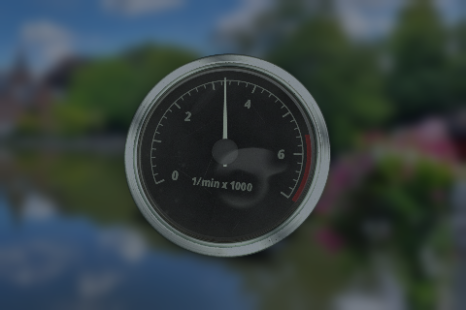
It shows 3300 (rpm)
